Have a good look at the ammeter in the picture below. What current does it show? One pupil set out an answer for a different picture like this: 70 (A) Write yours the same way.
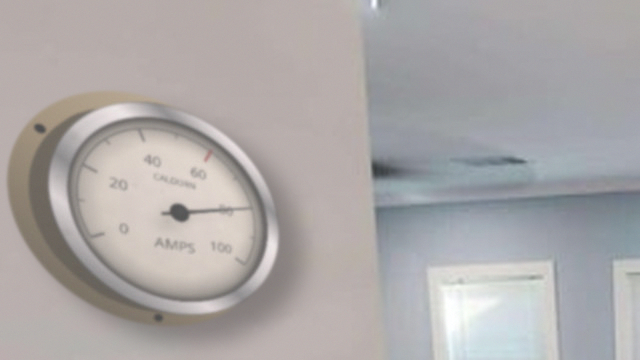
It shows 80 (A)
